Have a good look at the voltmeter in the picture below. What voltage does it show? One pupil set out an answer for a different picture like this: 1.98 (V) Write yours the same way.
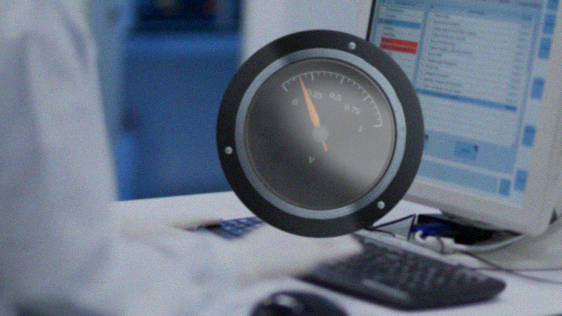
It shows 0.15 (V)
